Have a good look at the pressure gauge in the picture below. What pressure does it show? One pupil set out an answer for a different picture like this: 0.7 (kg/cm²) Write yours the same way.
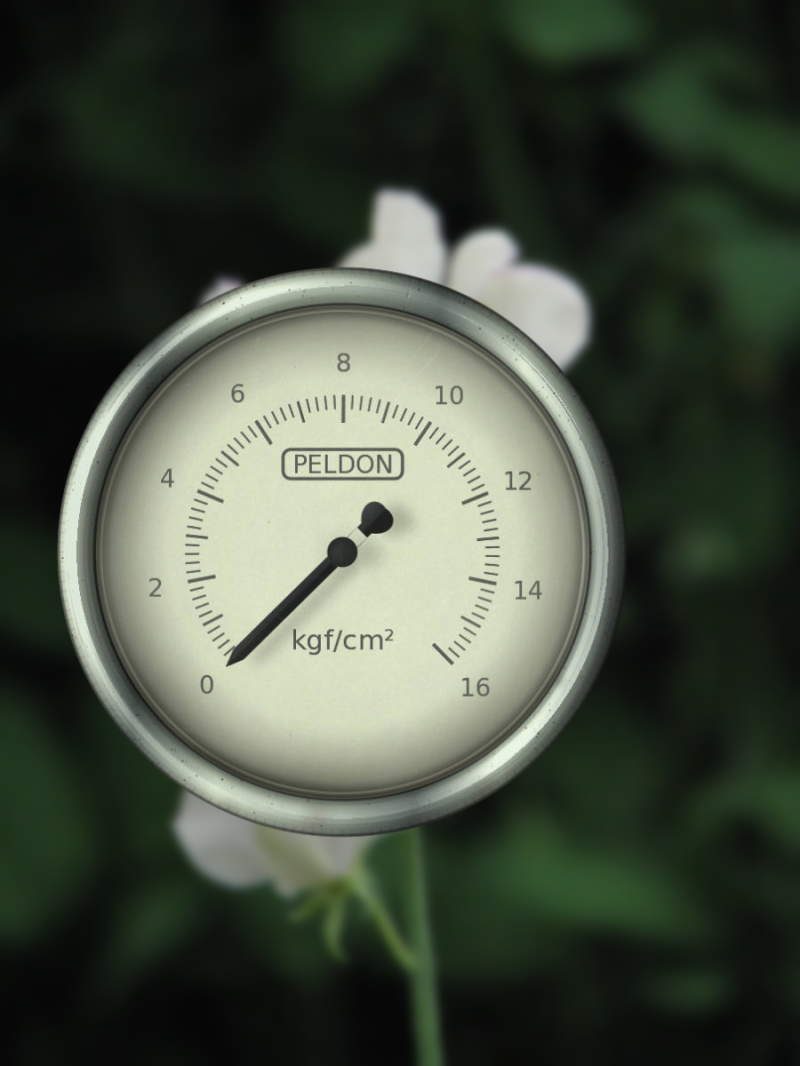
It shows 0 (kg/cm²)
